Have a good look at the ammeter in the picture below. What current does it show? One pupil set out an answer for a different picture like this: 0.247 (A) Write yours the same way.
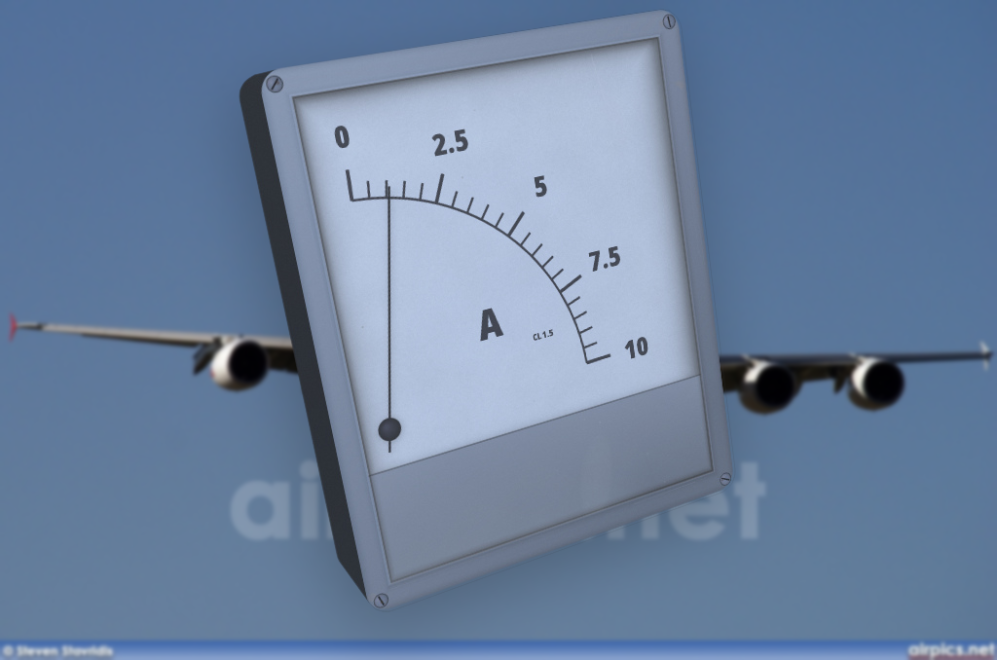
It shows 1 (A)
